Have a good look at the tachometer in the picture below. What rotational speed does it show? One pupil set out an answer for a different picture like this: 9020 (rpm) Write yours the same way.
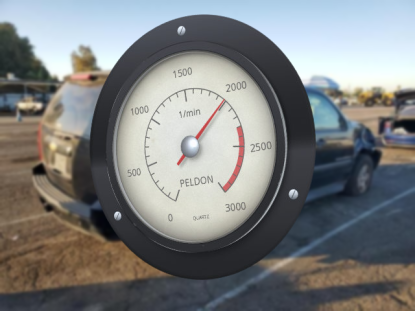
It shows 2000 (rpm)
